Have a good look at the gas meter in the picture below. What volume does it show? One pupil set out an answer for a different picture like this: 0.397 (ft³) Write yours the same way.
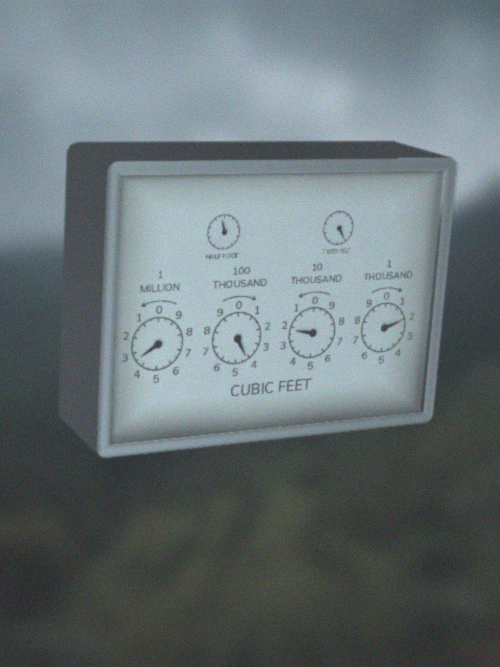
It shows 342200 (ft³)
